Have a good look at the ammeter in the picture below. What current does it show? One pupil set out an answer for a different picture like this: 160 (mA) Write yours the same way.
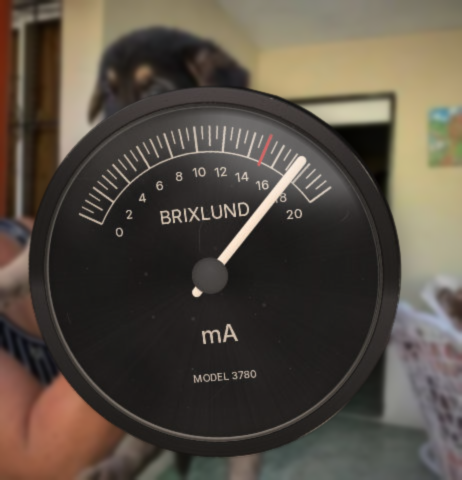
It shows 17.5 (mA)
